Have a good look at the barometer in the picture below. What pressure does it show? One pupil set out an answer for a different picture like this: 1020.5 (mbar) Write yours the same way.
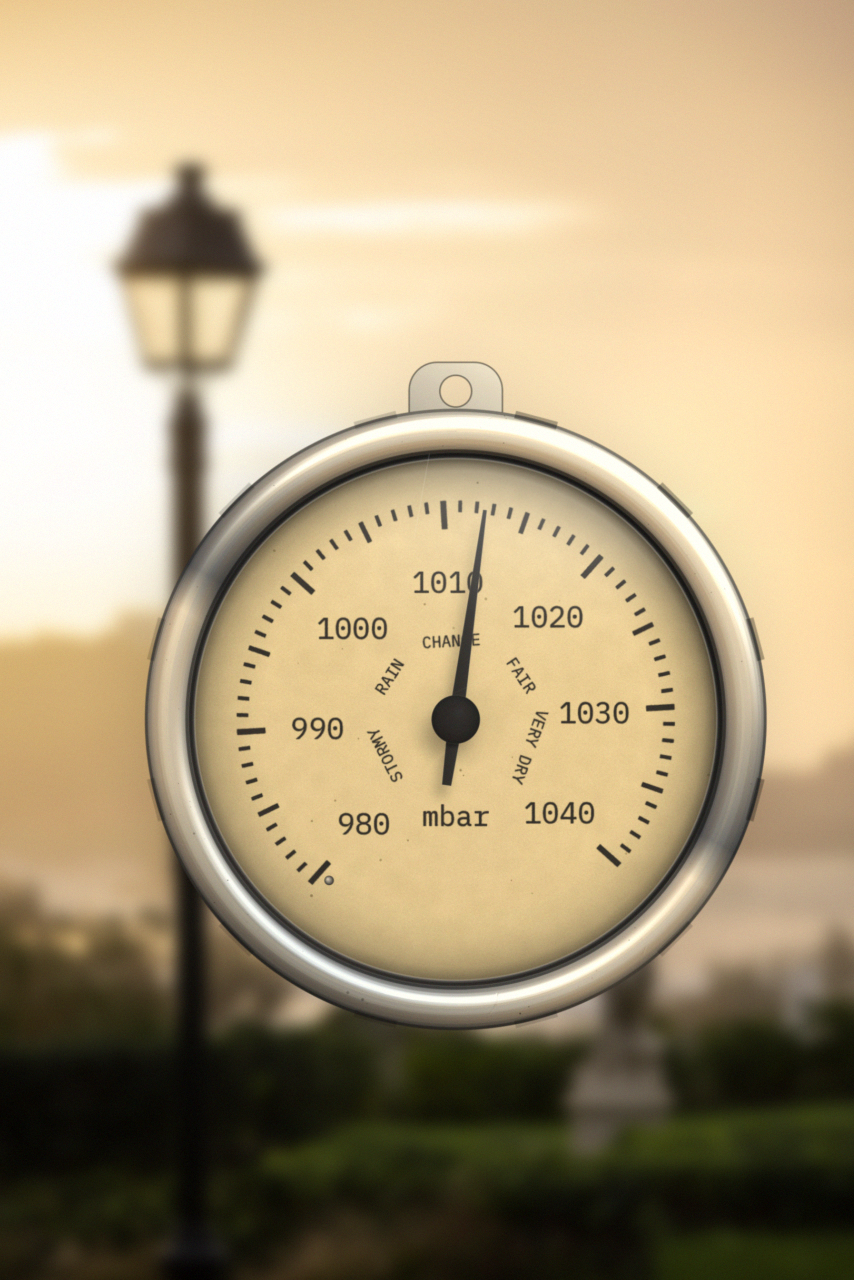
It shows 1012.5 (mbar)
